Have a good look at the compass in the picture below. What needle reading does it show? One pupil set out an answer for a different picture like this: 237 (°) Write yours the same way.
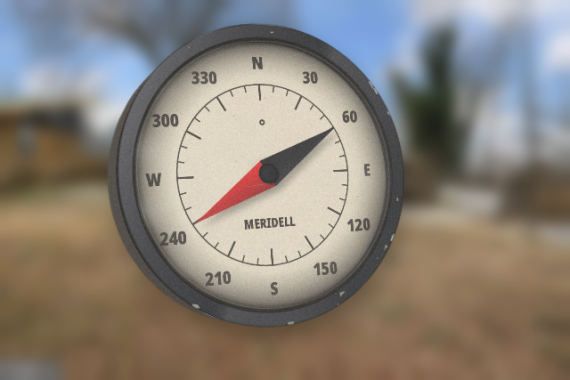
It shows 240 (°)
